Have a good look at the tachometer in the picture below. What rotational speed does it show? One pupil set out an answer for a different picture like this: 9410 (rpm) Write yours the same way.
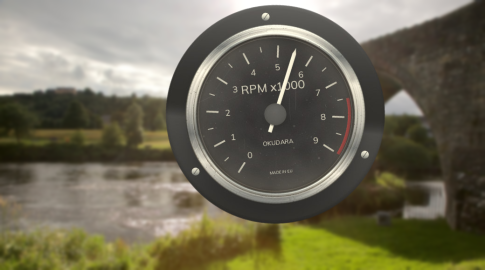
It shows 5500 (rpm)
